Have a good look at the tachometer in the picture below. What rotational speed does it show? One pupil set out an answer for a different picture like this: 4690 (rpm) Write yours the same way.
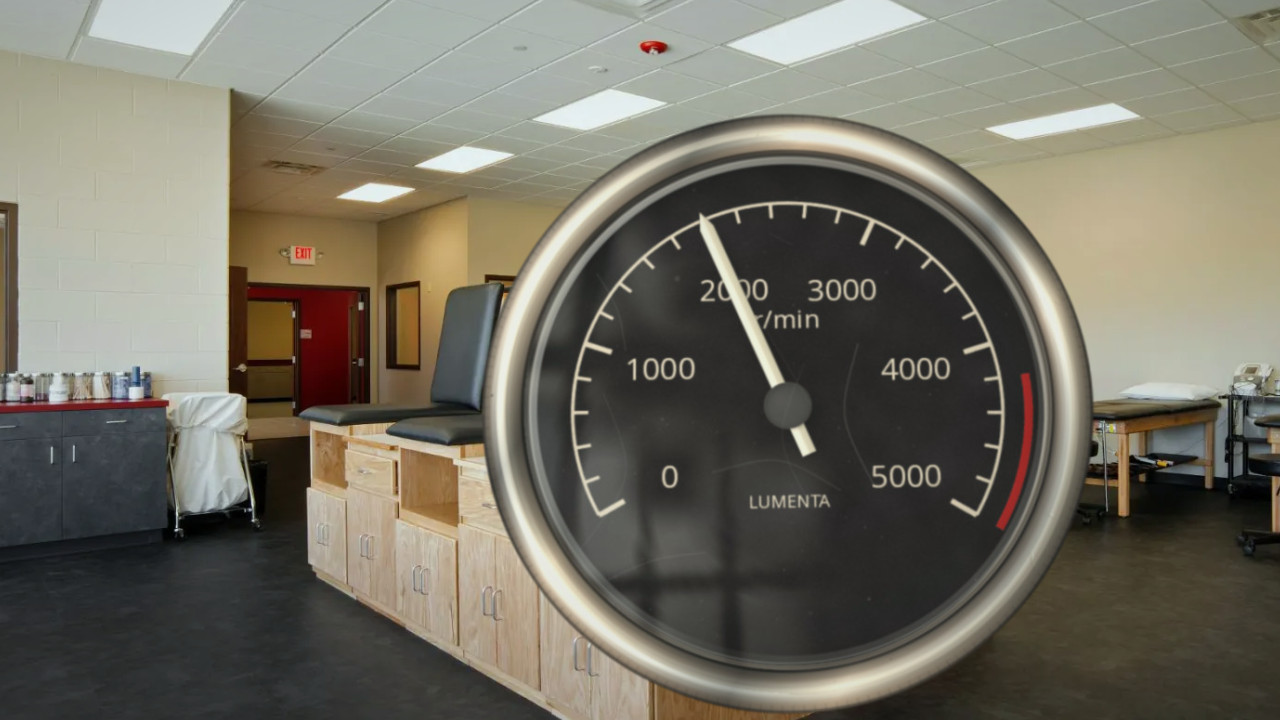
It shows 2000 (rpm)
